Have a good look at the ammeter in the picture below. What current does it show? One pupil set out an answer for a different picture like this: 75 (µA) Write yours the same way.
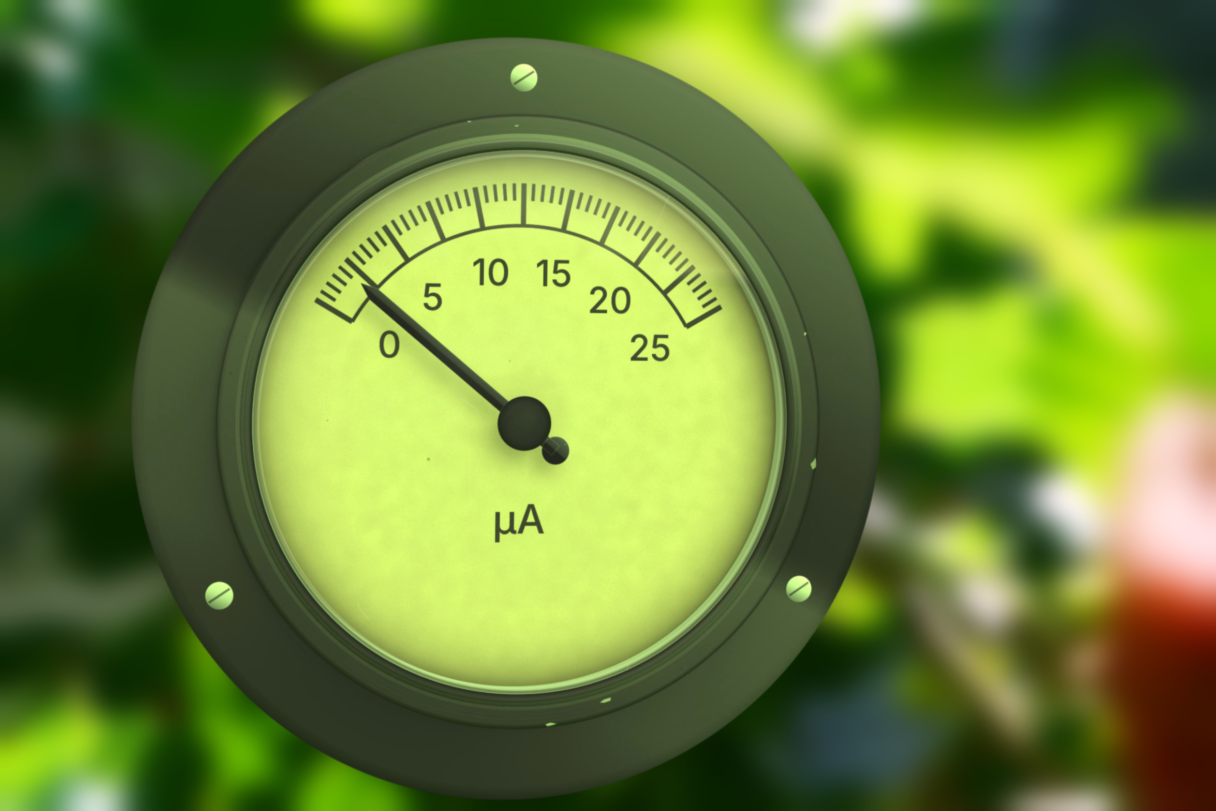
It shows 2 (µA)
